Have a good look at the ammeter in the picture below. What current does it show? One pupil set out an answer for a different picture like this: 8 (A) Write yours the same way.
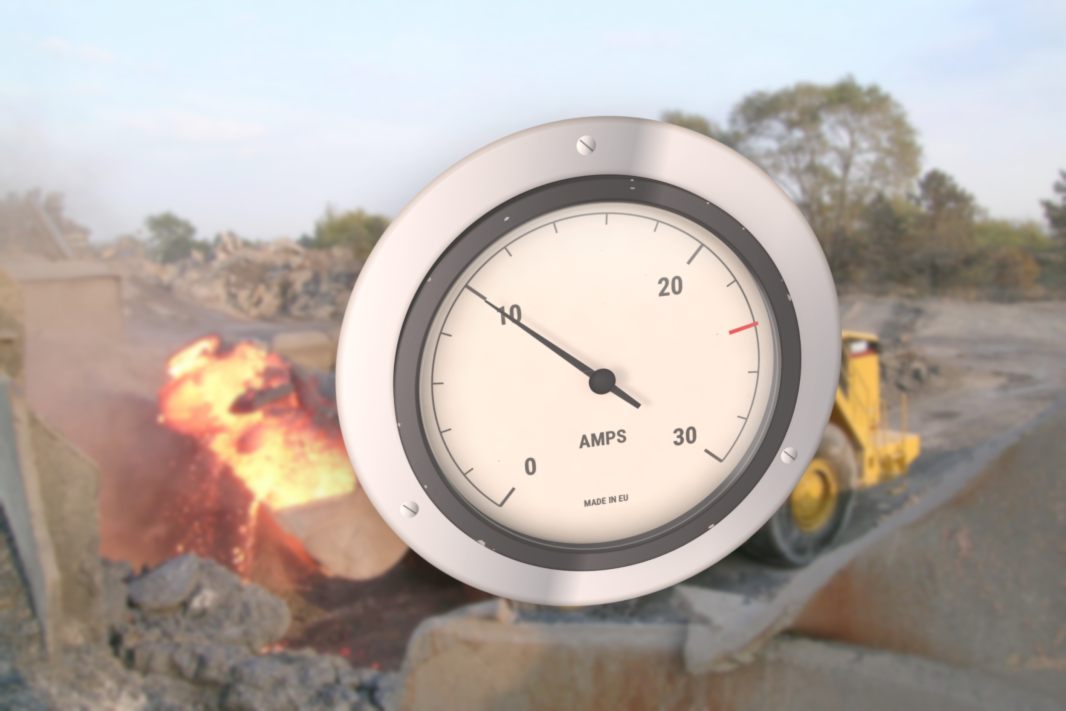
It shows 10 (A)
